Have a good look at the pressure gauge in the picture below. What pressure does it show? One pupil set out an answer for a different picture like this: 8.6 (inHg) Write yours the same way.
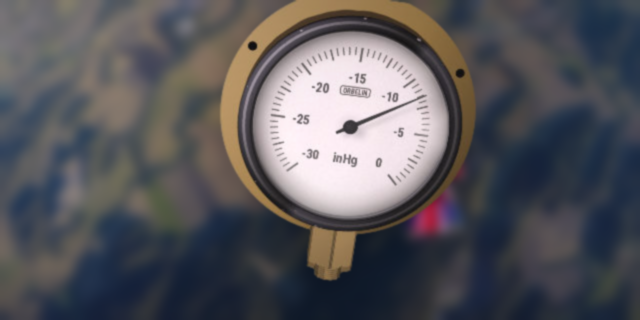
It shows -8.5 (inHg)
